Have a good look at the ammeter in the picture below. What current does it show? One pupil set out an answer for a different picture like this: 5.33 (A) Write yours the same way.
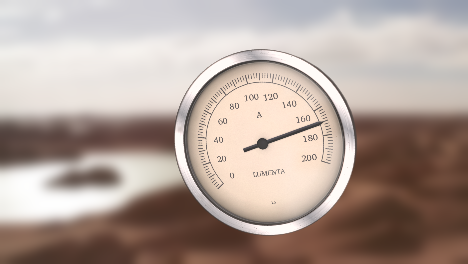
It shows 170 (A)
